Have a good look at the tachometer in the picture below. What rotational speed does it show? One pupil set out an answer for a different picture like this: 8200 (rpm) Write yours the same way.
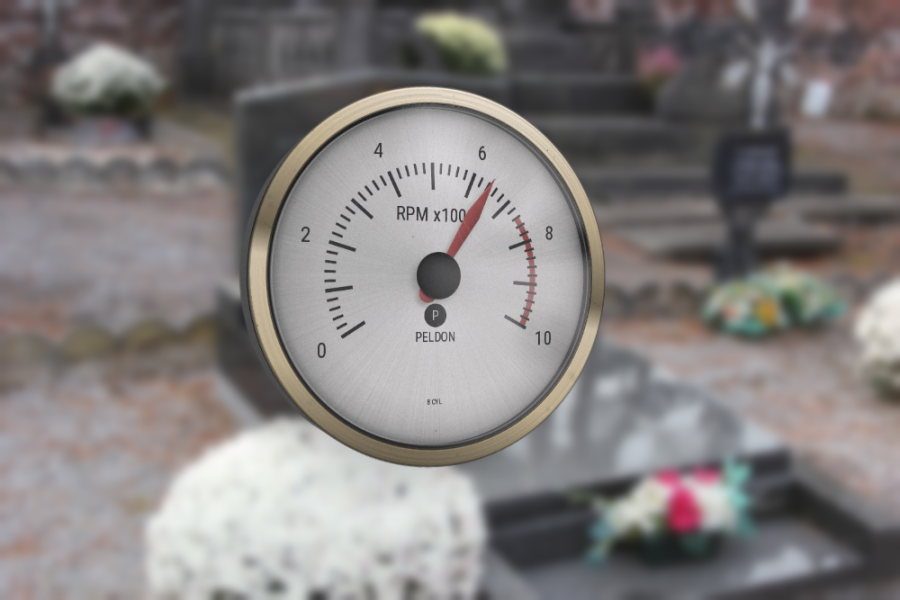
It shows 6400 (rpm)
